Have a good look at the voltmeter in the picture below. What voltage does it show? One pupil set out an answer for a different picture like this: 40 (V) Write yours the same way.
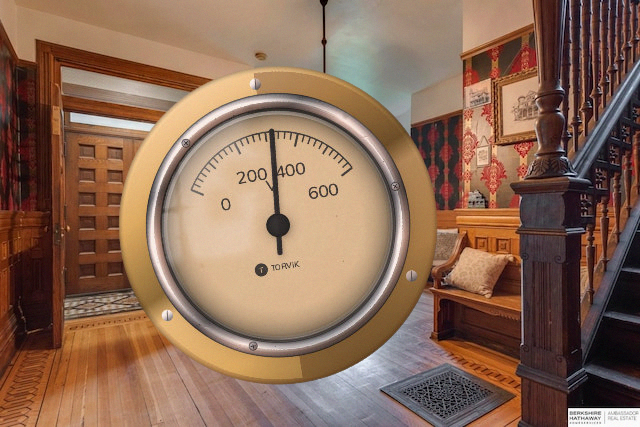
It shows 320 (V)
